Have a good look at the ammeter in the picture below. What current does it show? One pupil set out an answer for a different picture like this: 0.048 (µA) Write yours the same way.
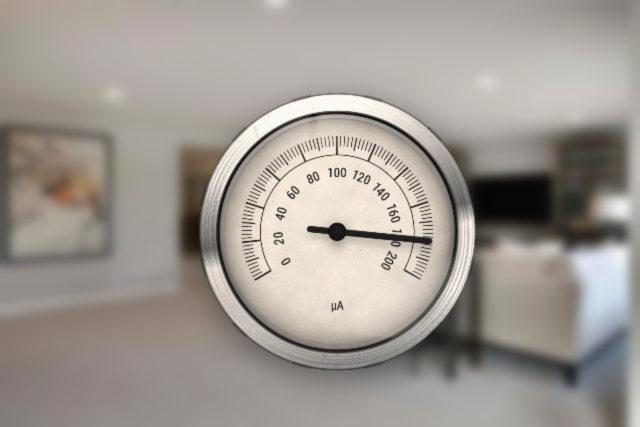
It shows 180 (µA)
